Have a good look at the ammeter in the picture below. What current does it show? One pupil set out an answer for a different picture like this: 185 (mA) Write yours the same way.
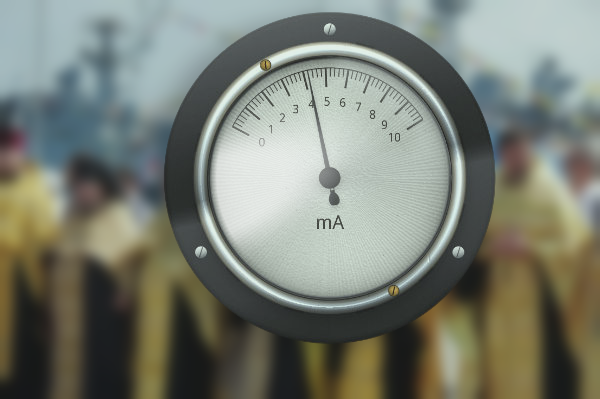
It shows 4.2 (mA)
